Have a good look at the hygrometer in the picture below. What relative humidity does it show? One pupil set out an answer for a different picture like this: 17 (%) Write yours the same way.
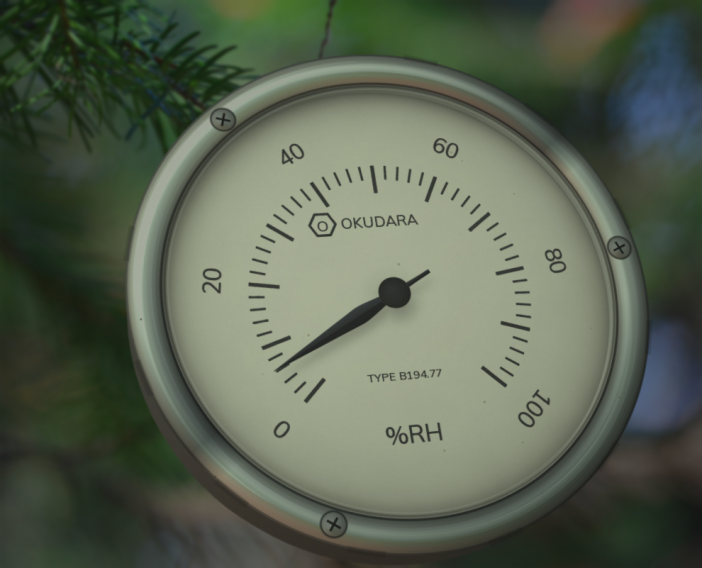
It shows 6 (%)
